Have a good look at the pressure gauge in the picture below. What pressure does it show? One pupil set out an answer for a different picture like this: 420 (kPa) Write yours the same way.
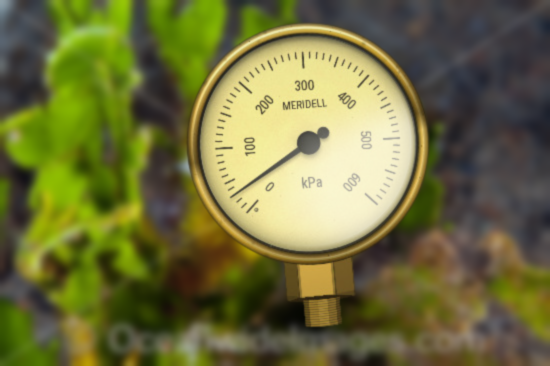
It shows 30 (kPa)
